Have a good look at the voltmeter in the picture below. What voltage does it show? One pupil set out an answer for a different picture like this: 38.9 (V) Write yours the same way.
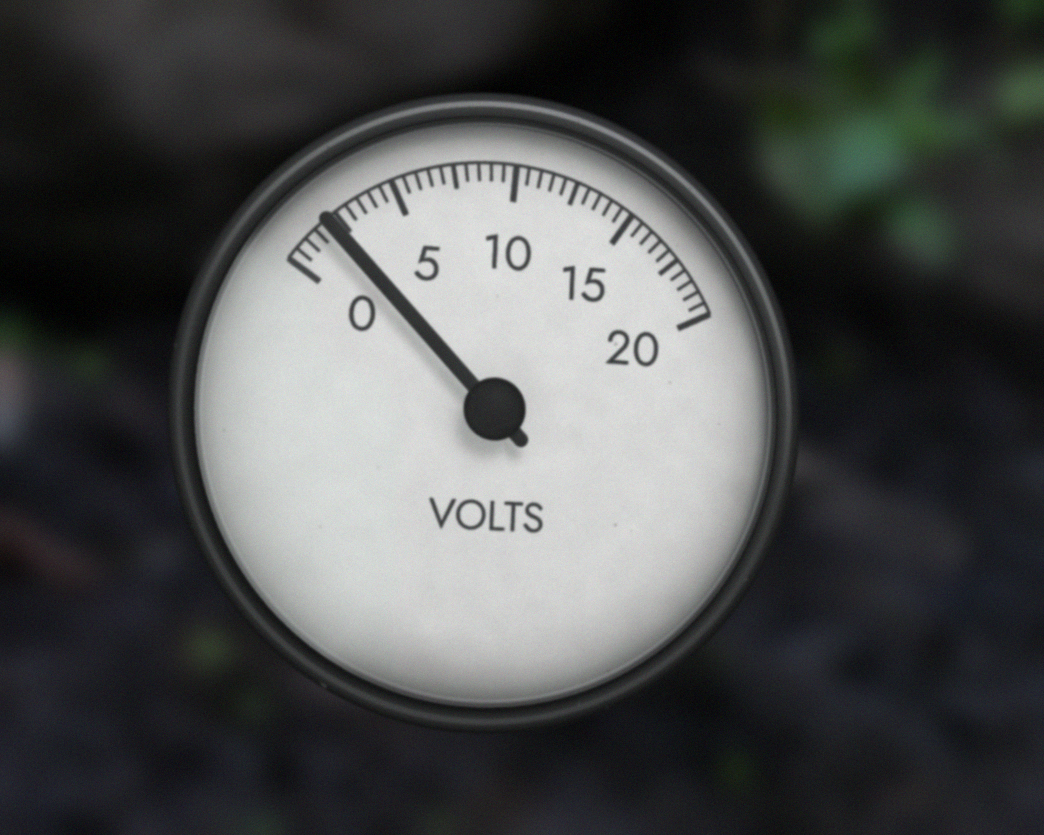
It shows 2 (V)
